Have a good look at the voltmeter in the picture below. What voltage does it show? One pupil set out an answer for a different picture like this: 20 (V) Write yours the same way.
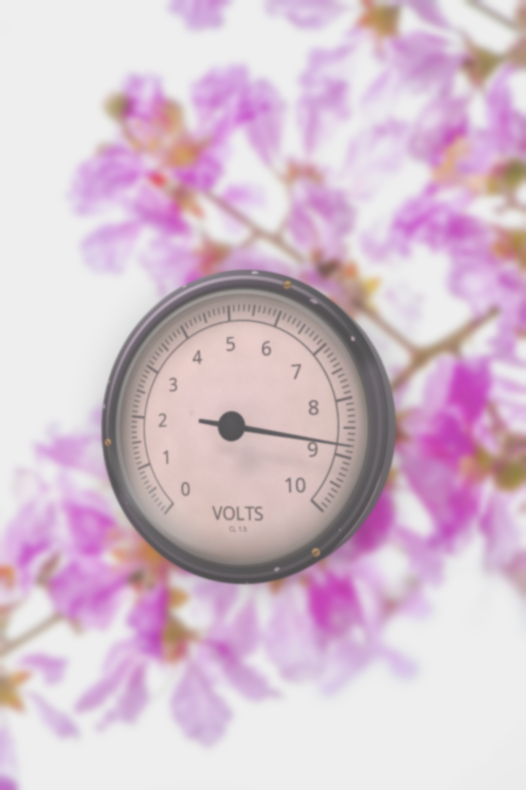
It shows 8.8 (V)
